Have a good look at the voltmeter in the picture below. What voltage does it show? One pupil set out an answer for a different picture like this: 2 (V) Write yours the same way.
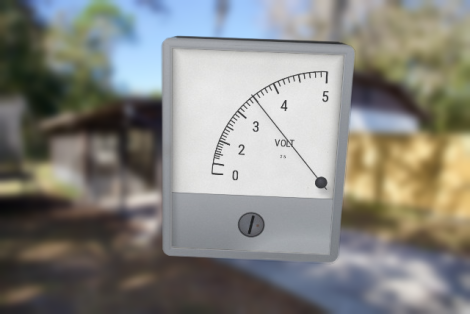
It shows 3.5 (V)
